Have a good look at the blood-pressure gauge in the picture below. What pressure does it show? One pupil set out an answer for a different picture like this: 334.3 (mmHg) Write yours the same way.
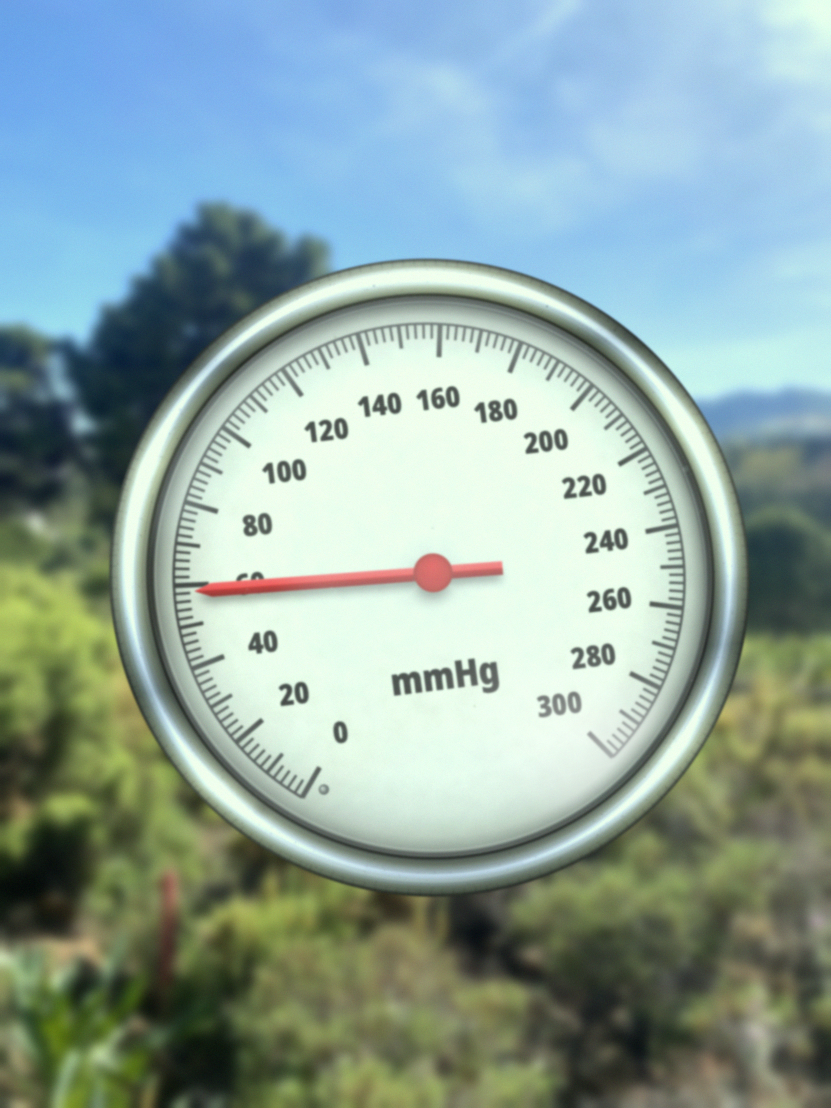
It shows 58 (mmHg)
